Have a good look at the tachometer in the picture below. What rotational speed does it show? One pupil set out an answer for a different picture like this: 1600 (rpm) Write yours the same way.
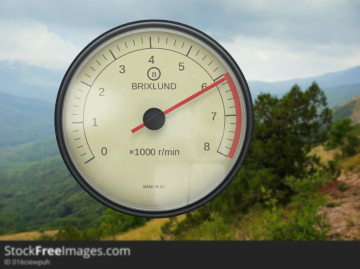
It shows 6100 (rpm)
